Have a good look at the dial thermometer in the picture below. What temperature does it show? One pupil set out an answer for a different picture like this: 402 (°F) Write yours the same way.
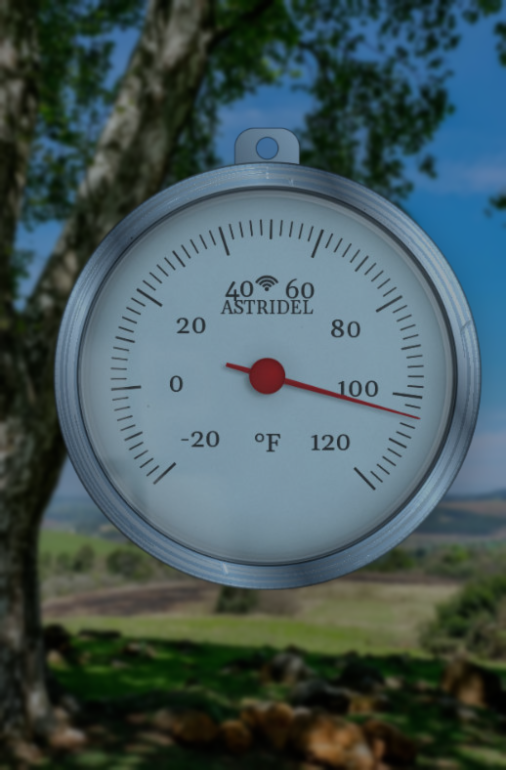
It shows 104 (°F)
